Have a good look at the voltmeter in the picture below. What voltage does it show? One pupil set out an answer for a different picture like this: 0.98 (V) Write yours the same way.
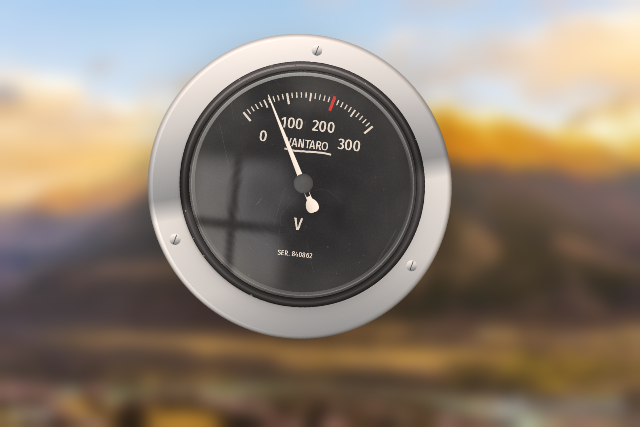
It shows 60 (V)
